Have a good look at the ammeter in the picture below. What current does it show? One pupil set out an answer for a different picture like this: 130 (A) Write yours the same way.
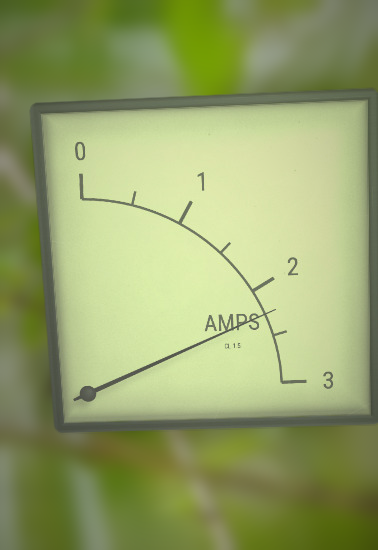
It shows 2.25 (A)
